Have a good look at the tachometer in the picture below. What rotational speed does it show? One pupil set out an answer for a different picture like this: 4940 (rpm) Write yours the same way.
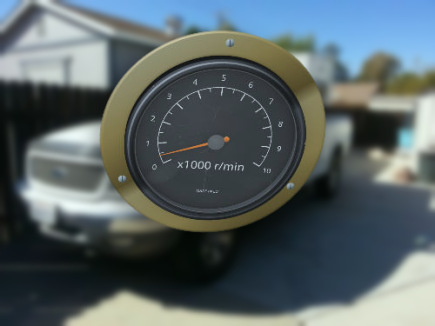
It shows 500 (rpm)
